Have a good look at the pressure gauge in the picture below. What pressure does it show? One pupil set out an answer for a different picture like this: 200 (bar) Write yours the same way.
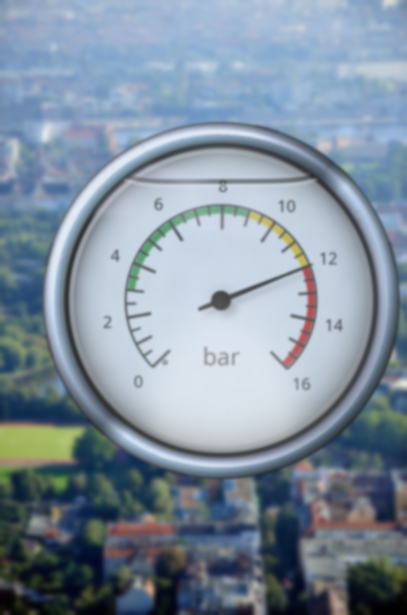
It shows 12 (bar)
